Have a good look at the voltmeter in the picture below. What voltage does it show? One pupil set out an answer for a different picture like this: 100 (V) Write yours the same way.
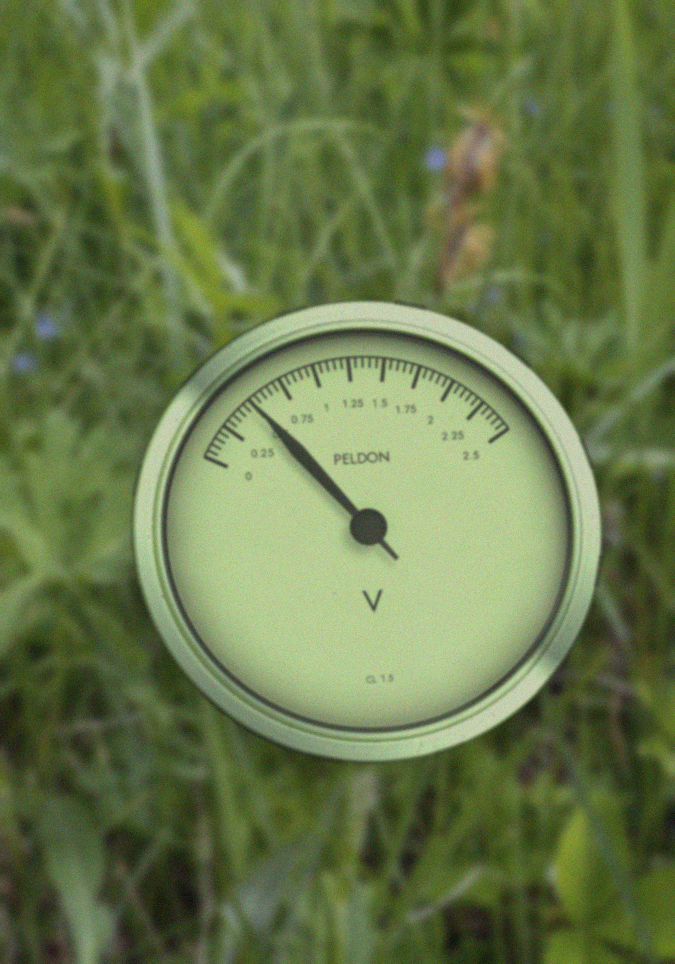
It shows 0.5 (V)
